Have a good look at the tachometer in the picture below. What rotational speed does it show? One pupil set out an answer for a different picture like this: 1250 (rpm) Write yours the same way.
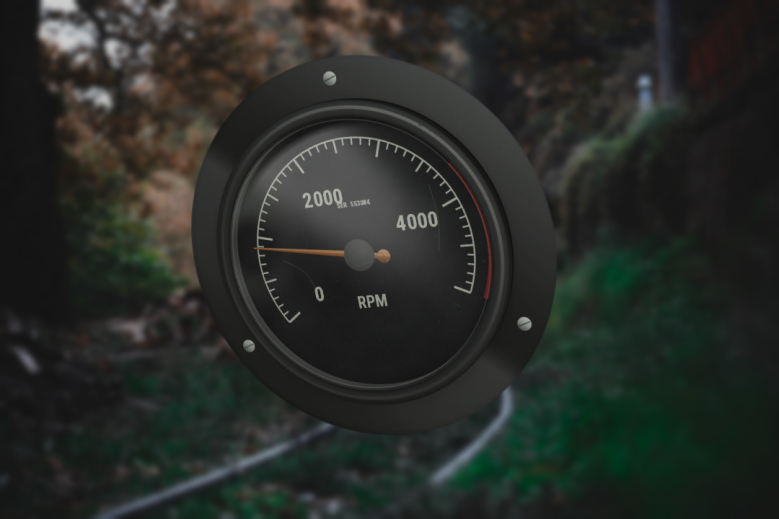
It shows 900 (rpm)
